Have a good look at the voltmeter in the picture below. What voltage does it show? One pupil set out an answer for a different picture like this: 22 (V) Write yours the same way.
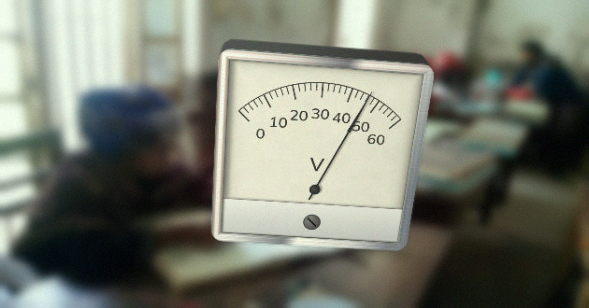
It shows 46 (V)
